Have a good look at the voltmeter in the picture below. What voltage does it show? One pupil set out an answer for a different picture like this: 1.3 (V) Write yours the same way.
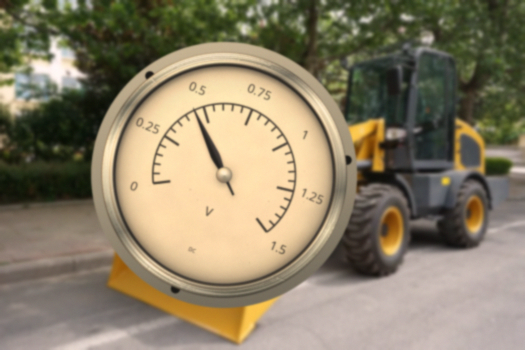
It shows 0.45 (V)
